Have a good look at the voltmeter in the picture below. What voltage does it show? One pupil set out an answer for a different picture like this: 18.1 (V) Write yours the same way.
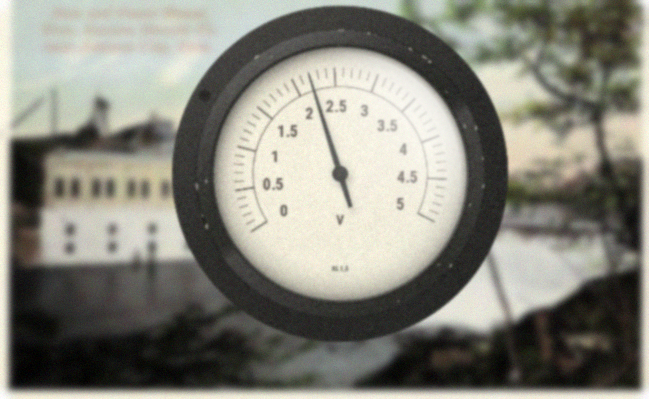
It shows 2.2 (V)
